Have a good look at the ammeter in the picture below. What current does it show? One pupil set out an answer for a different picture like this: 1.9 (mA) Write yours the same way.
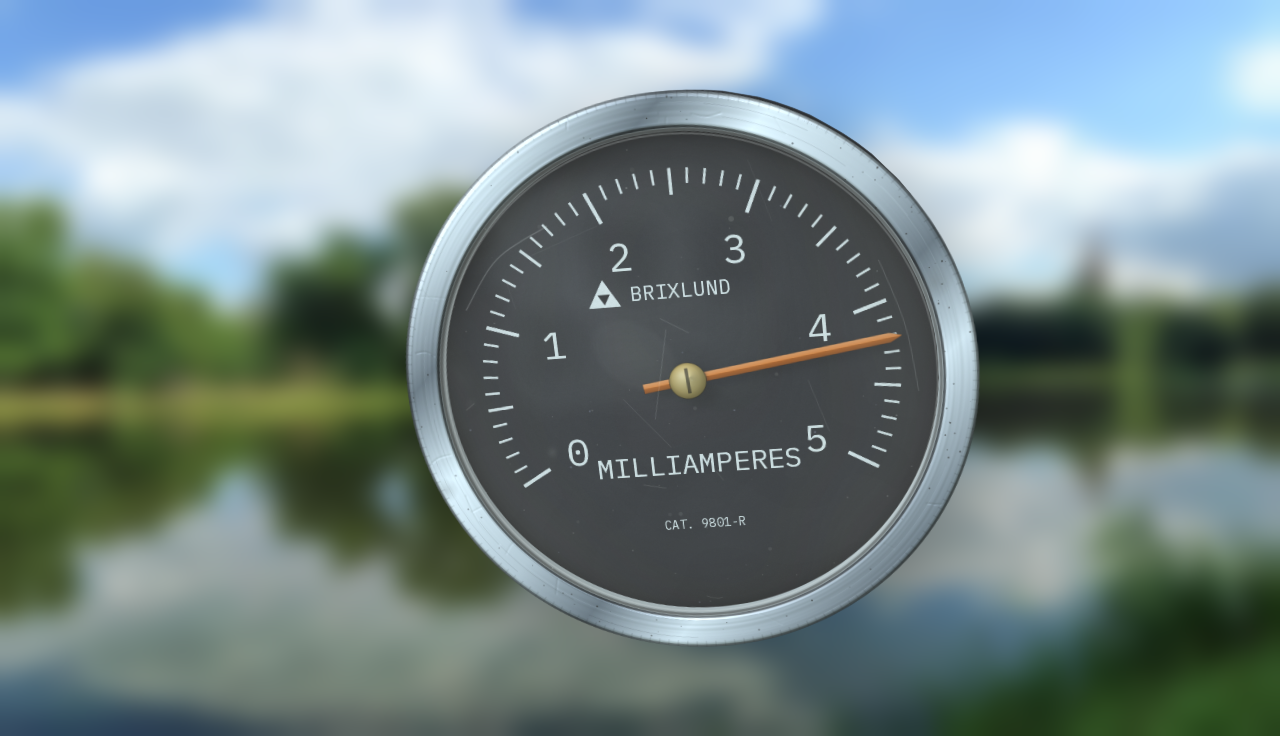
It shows 4.2 (mA)
